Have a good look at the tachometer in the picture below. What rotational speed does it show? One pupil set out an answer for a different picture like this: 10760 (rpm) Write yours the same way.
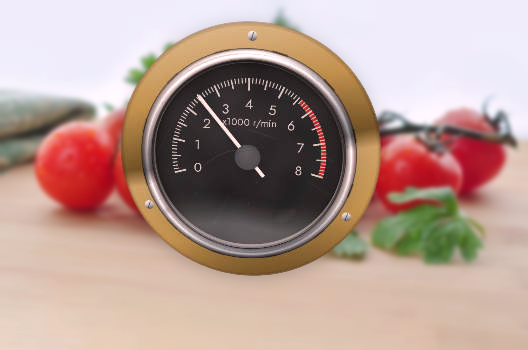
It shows 2500 (rpm)
